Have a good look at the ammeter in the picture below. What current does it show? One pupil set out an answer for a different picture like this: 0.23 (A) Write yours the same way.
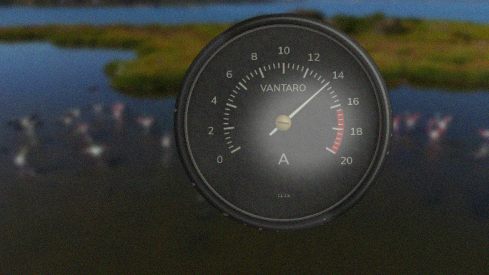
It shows 14 (A)
